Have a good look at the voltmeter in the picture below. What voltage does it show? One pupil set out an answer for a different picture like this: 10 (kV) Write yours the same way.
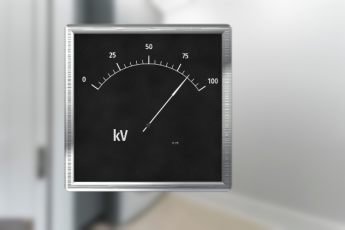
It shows 85 (kV)
